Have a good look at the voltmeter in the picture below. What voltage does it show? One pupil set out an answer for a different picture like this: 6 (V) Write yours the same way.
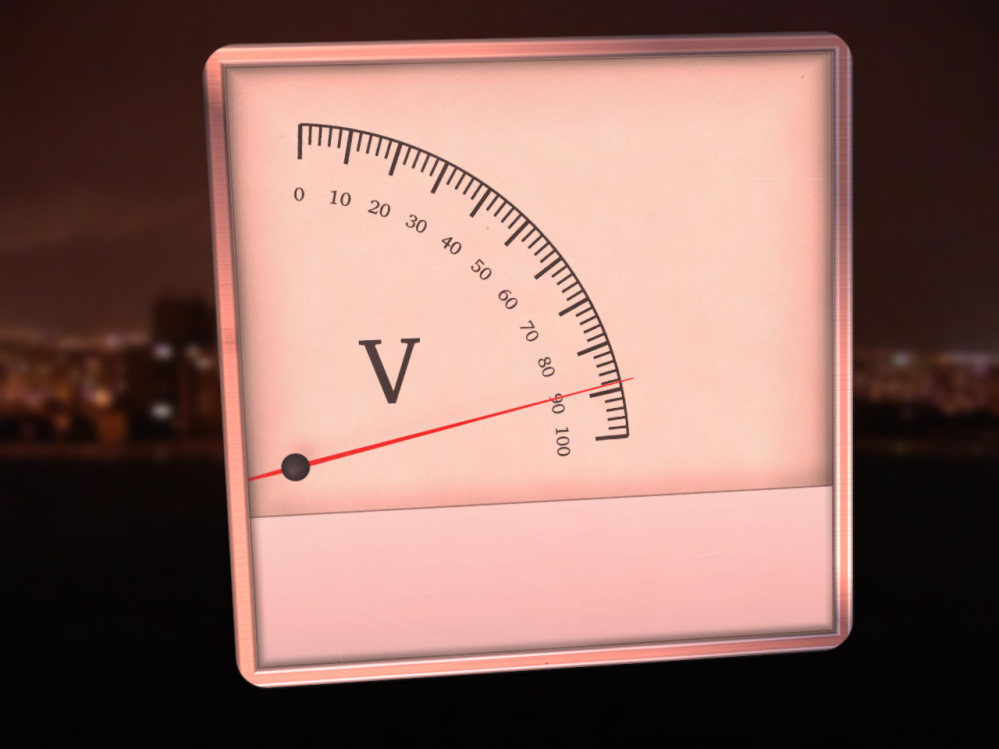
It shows 88 (V)
